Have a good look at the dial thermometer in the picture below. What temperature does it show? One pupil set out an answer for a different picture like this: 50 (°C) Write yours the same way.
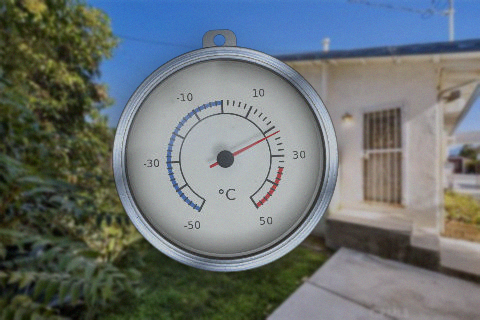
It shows 22 (°C)
